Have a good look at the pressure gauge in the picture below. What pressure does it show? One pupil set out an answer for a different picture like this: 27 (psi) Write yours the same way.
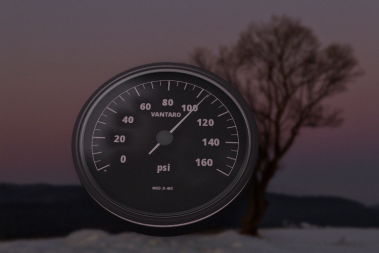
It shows 105 (psi)
